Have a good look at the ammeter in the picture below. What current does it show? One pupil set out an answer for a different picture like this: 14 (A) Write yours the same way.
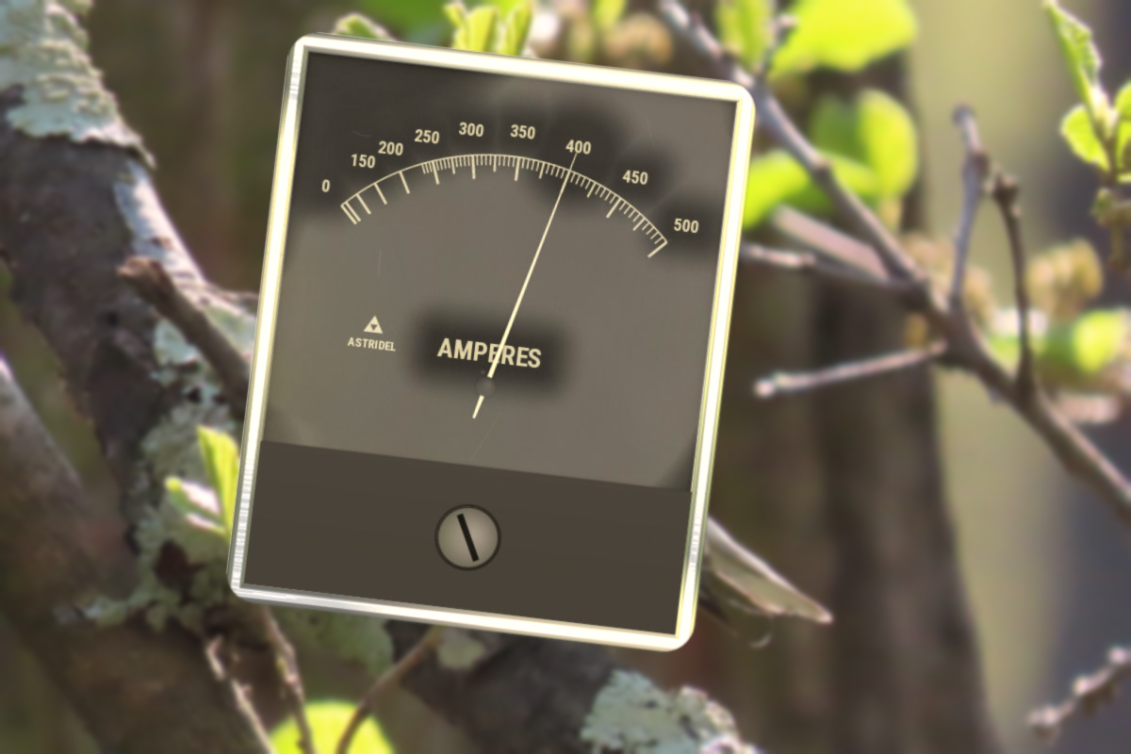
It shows 400 (A)
